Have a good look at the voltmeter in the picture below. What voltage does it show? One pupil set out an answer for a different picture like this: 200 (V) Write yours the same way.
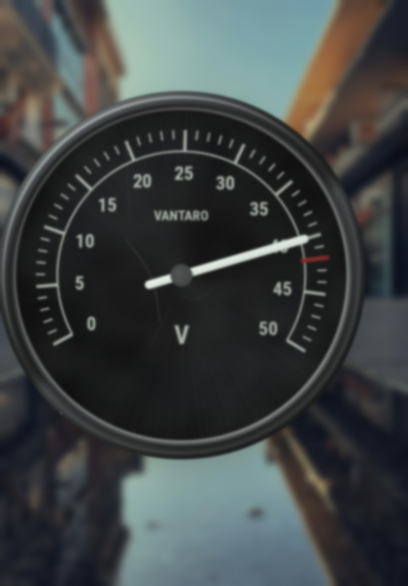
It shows 40 (V)
